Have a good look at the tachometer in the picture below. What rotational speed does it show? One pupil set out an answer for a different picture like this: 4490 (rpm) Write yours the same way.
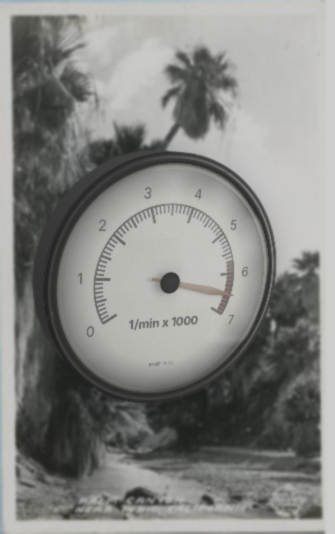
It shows 6500 (rpm)
